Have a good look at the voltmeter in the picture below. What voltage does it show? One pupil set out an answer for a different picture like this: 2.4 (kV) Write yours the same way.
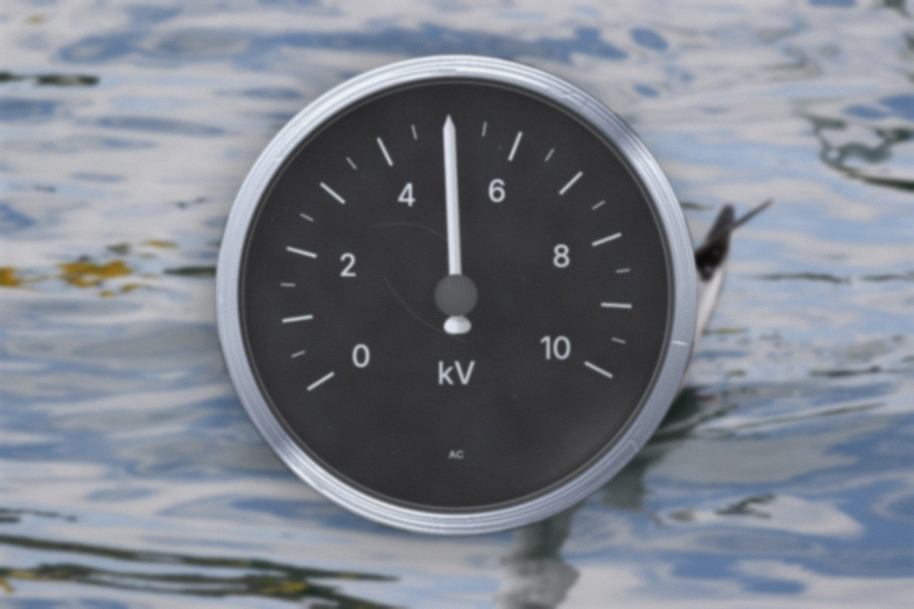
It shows 5 (kV)
